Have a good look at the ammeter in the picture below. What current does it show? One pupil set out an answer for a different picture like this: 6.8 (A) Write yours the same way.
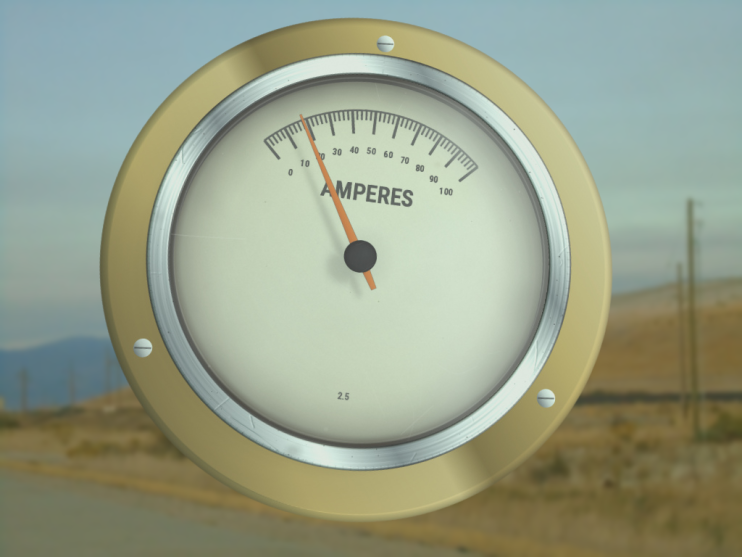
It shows 18 (A)
